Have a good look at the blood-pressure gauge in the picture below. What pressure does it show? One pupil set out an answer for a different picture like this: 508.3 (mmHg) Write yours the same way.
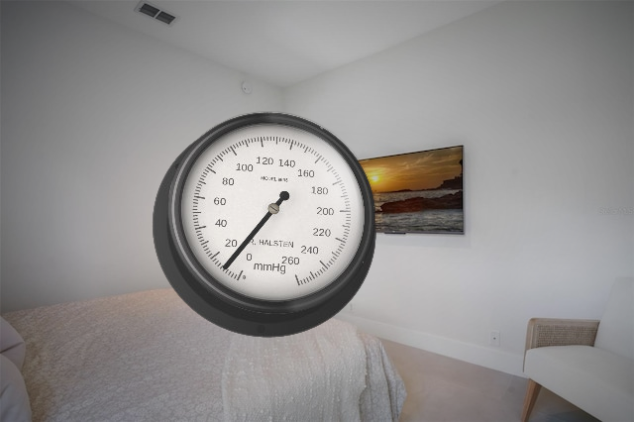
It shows 10 (mmHg)
